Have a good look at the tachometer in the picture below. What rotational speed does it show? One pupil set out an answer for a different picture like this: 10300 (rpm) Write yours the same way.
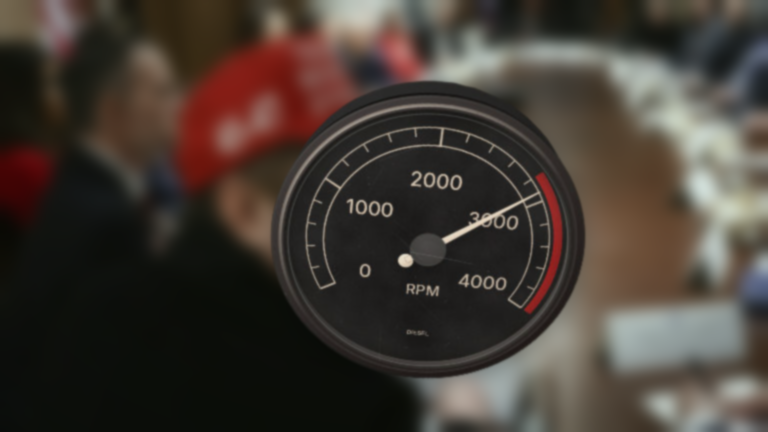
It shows 2900 (rpm)
